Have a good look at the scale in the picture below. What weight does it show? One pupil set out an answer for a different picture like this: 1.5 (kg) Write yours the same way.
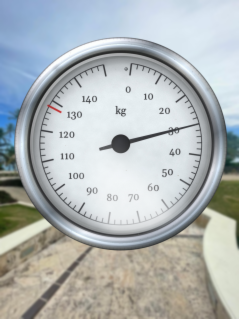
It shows 30 (kg)
